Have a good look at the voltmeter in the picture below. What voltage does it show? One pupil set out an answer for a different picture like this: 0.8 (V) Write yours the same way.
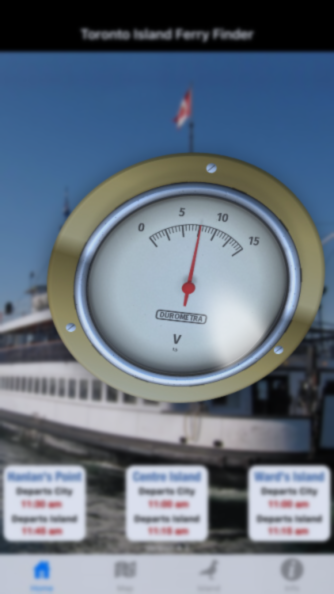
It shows 7.5 (V)
